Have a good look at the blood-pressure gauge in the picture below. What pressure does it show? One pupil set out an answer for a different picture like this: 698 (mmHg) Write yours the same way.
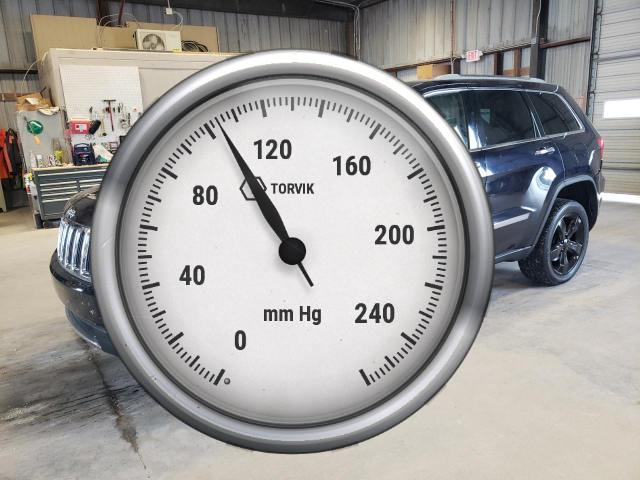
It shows 104 (mmHg)
